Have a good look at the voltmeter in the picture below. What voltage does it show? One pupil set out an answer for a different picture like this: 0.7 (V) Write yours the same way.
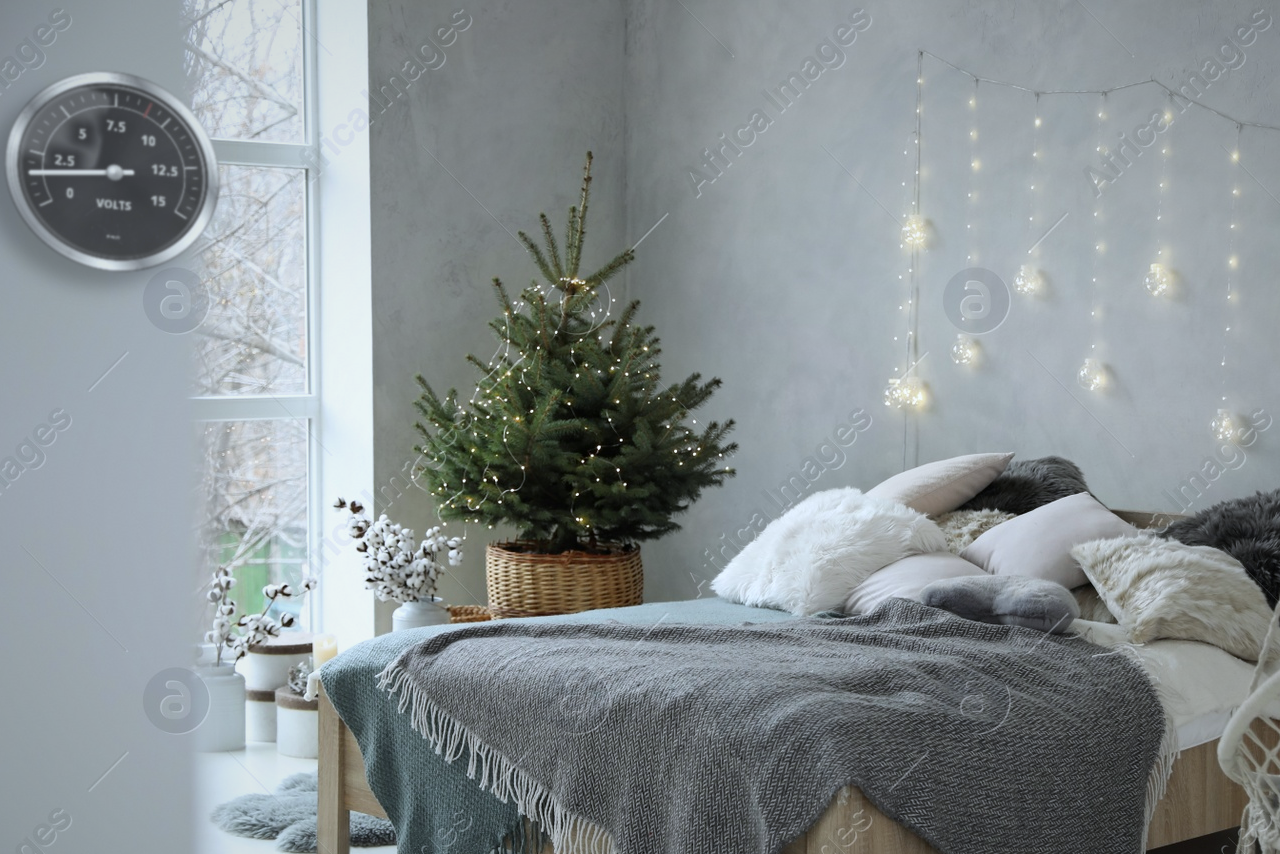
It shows 1.5 (V)
